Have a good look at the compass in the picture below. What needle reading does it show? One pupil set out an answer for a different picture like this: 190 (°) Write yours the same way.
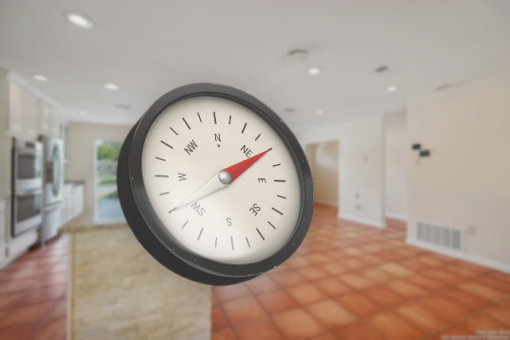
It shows 60 (°)
